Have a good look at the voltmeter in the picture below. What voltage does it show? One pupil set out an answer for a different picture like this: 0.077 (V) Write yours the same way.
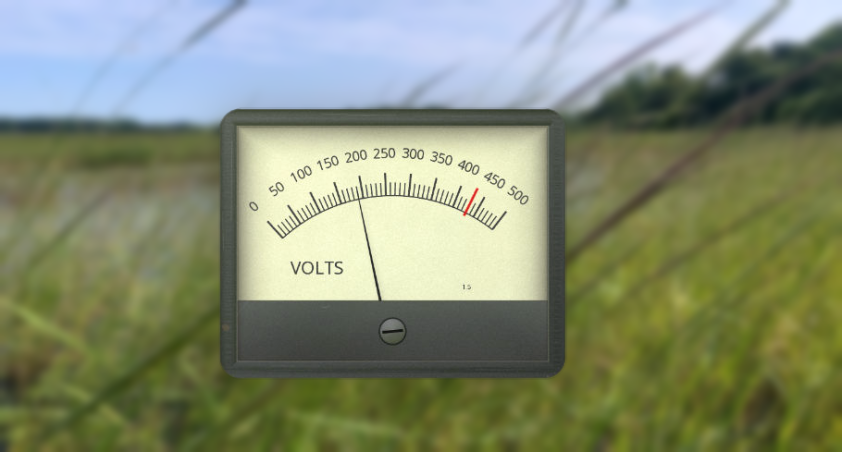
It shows 190 (V)
